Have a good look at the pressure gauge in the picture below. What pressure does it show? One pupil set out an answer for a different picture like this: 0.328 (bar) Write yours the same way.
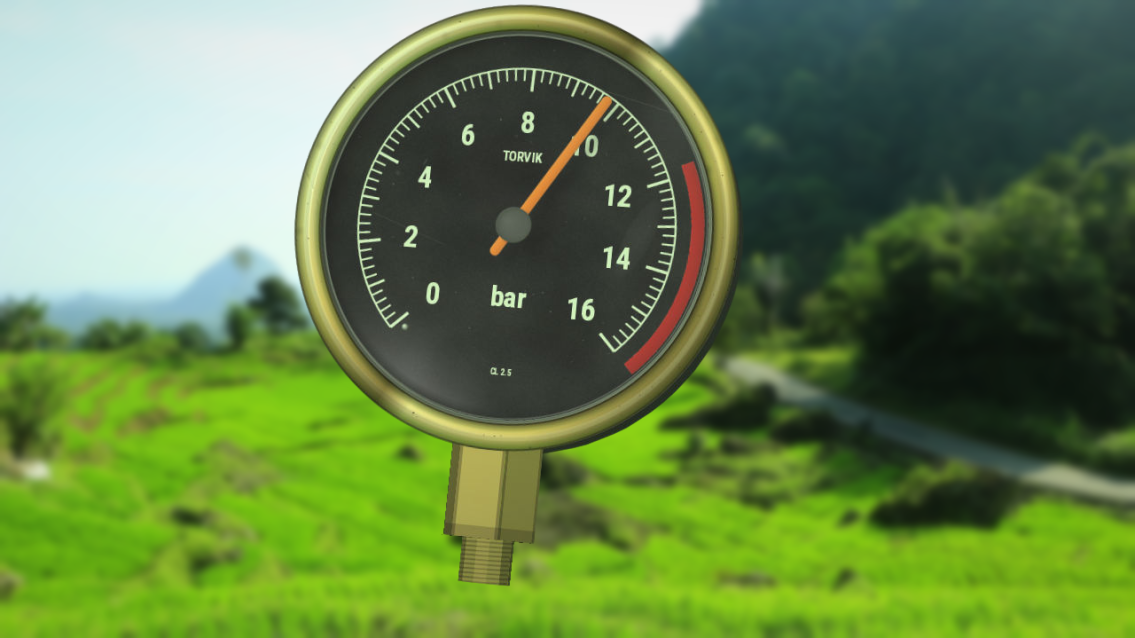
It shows 9.8 (bar)
